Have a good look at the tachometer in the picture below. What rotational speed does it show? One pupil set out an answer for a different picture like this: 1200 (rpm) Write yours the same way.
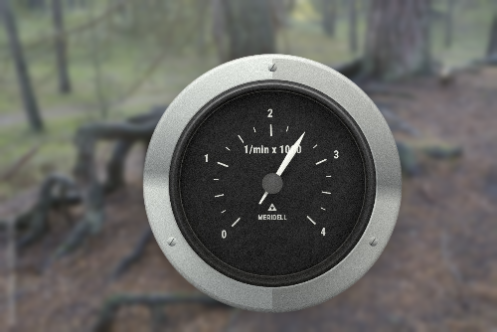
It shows 2500 (rpm)
